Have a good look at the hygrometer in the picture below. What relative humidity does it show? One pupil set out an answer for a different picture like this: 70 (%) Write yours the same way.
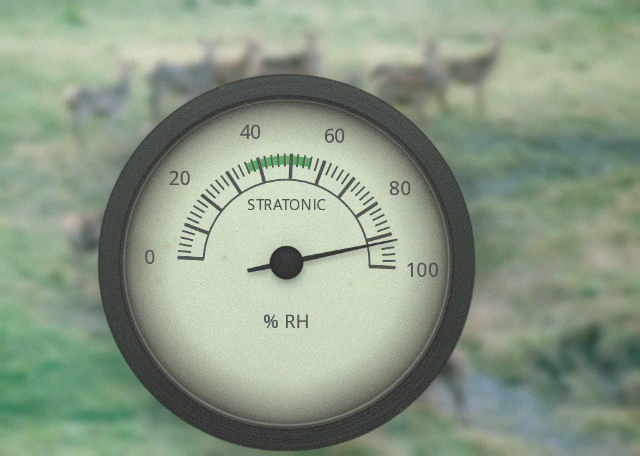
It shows 92 (%)
